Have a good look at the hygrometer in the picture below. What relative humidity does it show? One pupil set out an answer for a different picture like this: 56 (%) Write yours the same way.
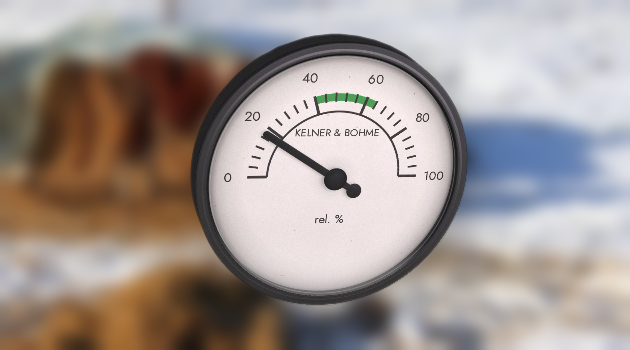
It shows 18 (%)
